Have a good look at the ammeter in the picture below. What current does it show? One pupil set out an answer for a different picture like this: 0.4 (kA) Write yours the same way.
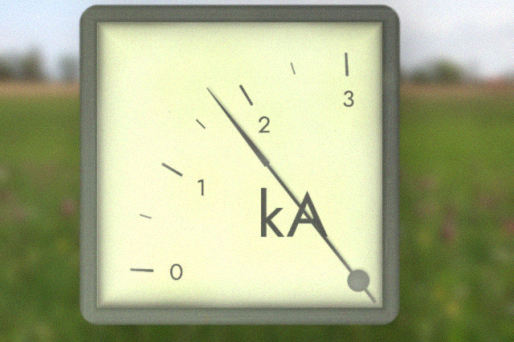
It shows 1.75 (kA)
